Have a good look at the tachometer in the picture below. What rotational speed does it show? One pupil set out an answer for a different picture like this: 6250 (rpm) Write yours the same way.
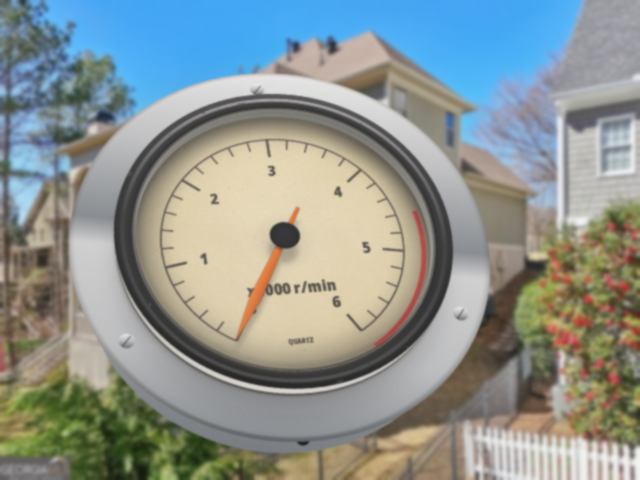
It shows 0 (rpm)
